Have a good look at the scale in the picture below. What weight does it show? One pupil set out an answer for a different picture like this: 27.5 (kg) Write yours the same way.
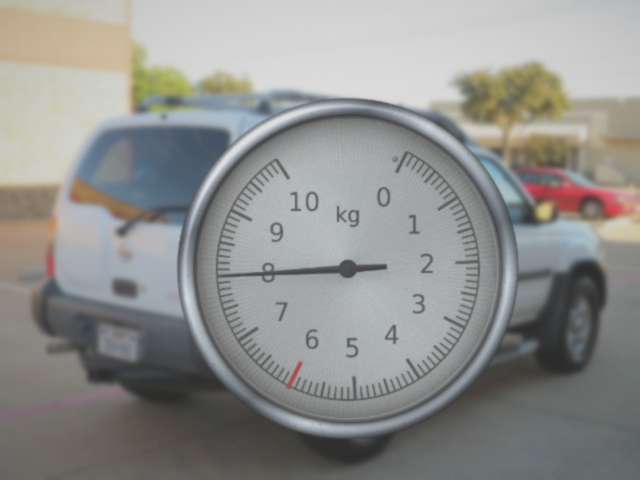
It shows 8 (kg)
